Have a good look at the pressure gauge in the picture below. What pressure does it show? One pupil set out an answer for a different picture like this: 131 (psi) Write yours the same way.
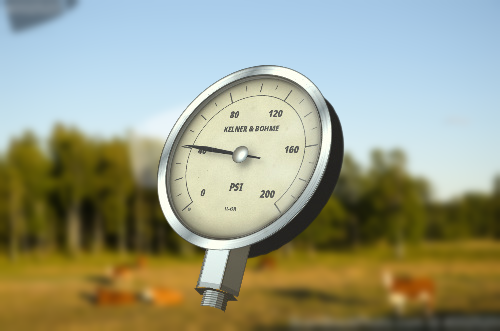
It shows 40 (psi)
